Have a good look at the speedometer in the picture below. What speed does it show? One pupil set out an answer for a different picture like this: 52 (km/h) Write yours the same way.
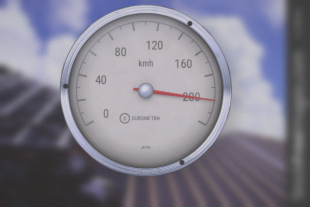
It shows 200 (km/h)
